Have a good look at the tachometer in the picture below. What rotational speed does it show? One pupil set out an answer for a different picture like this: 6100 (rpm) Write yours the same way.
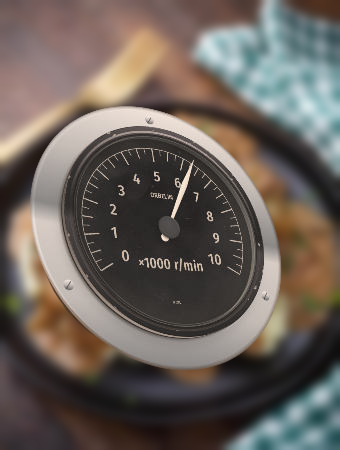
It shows 6250 (rpm)
